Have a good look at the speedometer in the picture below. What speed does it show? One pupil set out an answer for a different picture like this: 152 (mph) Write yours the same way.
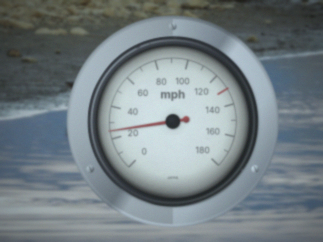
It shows 25 (mph)
